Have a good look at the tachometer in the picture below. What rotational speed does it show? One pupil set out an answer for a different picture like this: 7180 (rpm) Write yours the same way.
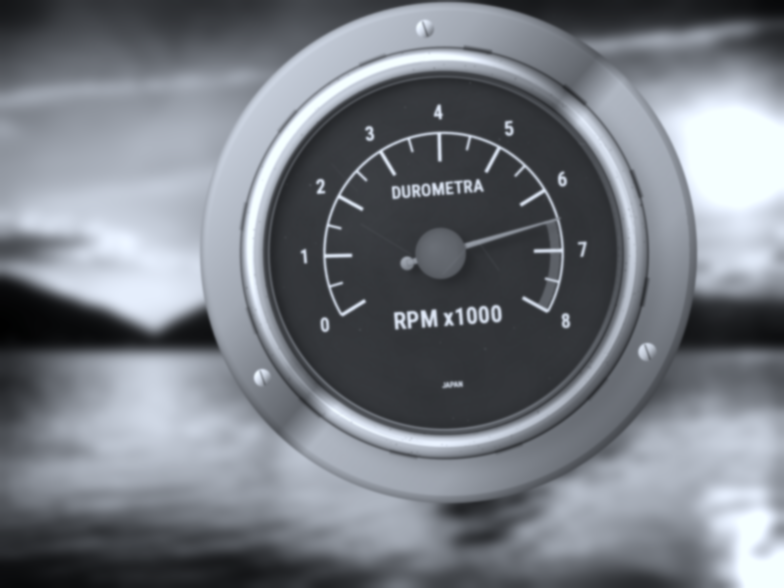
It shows 6500 (rpm)
